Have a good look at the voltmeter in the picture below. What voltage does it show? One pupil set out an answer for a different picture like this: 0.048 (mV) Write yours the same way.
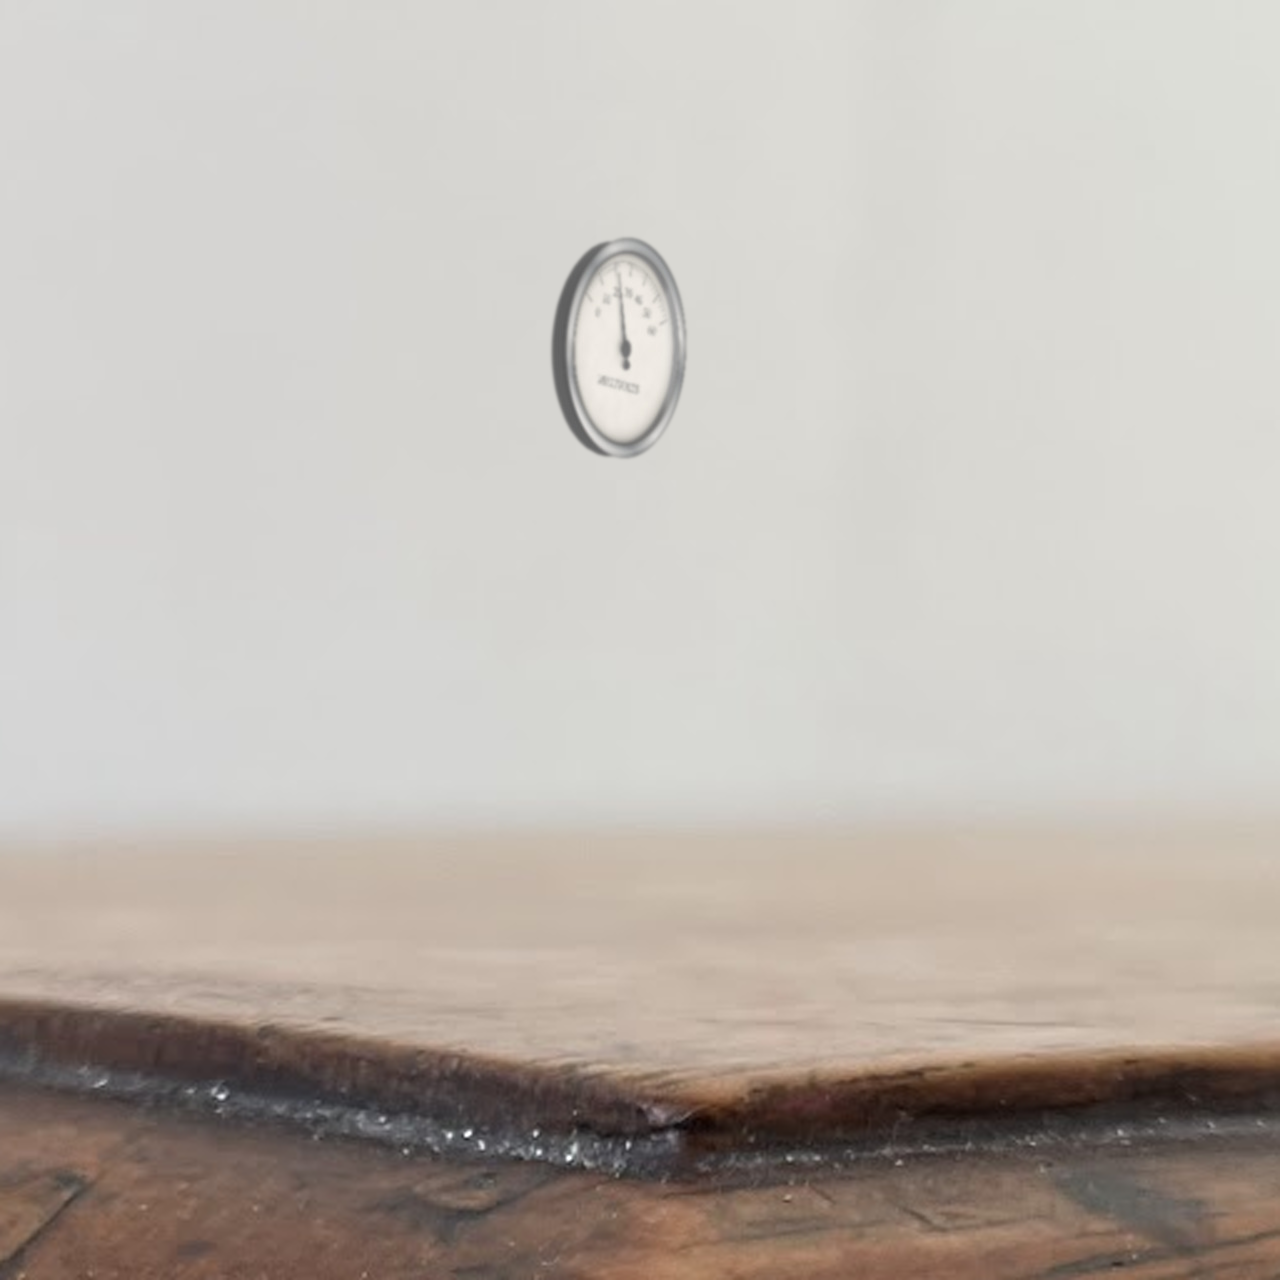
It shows 20 (mV)
